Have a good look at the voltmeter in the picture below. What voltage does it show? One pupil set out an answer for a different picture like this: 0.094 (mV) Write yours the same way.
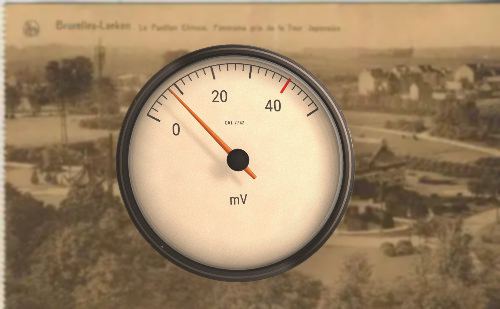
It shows 8 (mV)
